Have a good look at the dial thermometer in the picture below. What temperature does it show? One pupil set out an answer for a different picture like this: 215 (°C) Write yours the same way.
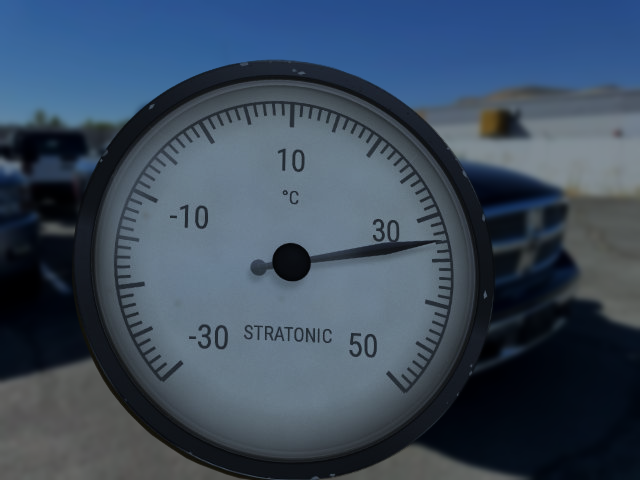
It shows 33 (°C)
